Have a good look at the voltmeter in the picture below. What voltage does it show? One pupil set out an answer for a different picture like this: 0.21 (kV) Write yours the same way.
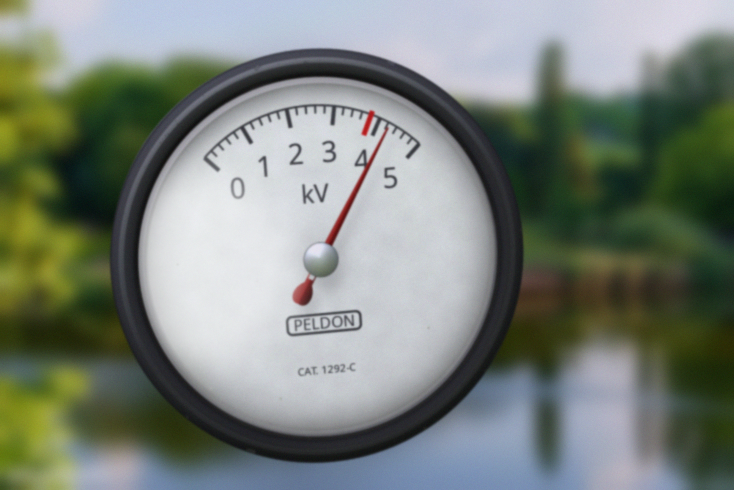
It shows 4.2 (kV)
